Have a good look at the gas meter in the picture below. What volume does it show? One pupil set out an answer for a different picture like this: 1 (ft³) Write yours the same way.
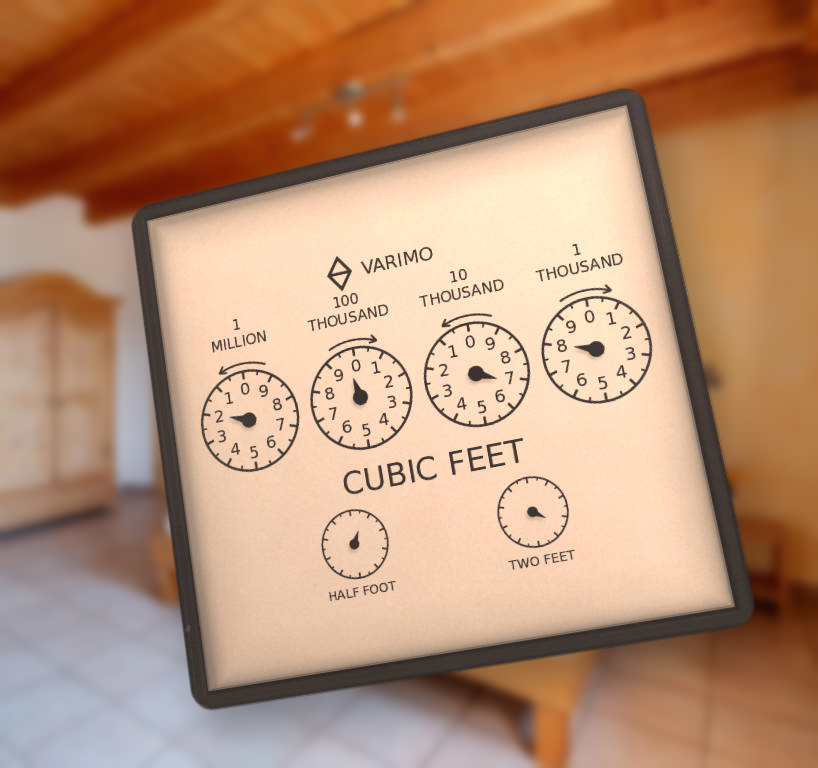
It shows 196800 (ft³)
